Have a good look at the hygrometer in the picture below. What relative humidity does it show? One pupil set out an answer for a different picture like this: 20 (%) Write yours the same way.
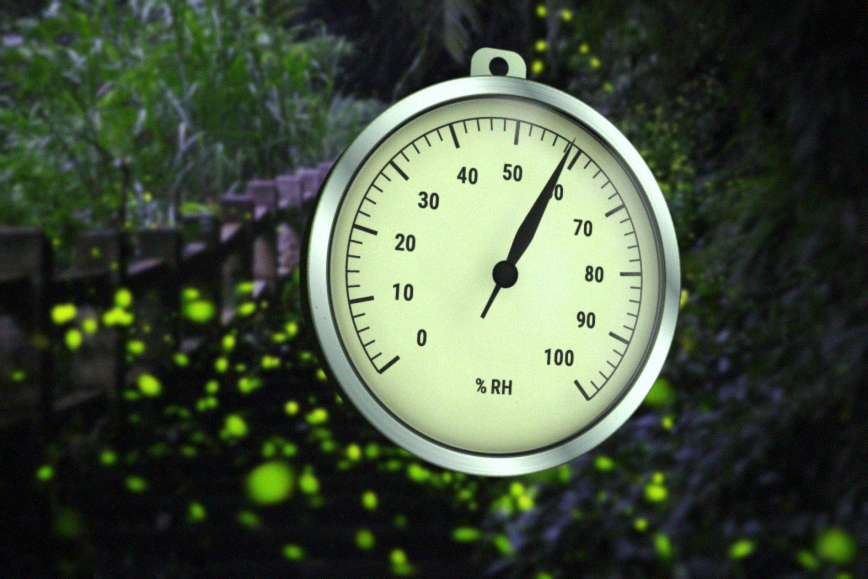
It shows 58 (%)
